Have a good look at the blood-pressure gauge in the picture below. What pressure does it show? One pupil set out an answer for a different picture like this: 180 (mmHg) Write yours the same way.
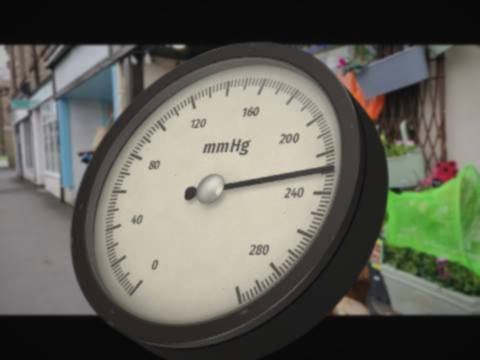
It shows 230 (mmHg)
